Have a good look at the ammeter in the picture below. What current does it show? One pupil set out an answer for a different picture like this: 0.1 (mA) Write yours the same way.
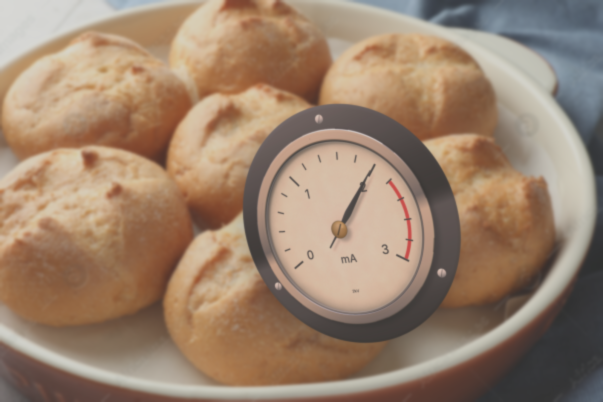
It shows 2 (mA)
